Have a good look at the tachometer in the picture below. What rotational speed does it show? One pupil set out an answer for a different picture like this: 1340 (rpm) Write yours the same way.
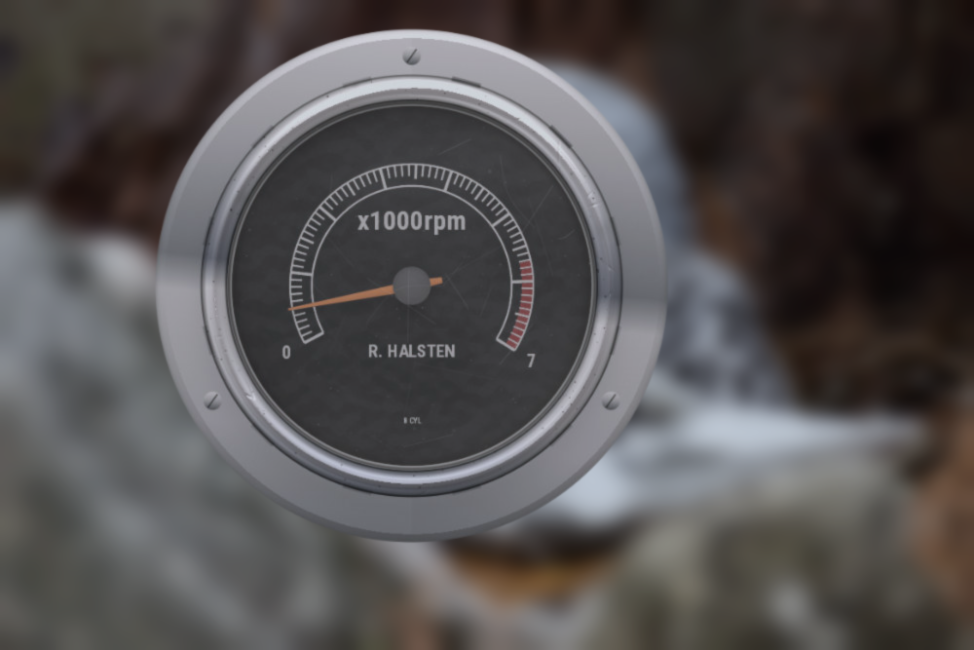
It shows 500 (rpm)
